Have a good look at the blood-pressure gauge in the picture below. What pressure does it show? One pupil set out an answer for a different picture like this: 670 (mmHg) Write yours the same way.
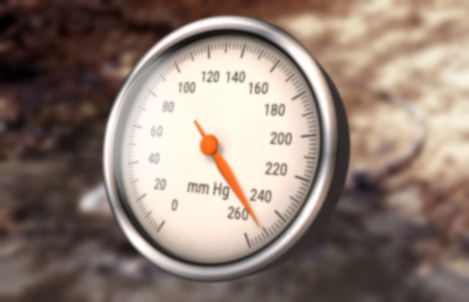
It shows 250 (mmHg)
